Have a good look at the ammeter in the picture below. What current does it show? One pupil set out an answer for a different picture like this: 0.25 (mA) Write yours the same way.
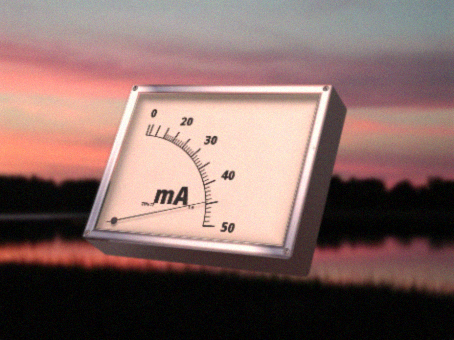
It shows 45 (mA)
